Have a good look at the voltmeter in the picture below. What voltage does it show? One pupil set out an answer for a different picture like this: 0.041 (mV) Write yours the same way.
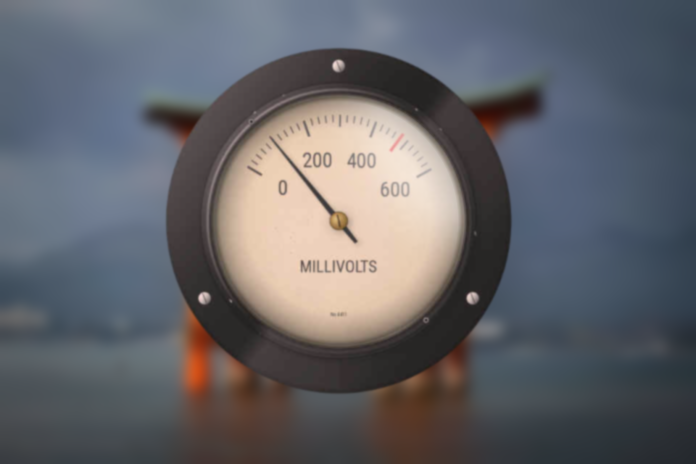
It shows 100 (mV)
